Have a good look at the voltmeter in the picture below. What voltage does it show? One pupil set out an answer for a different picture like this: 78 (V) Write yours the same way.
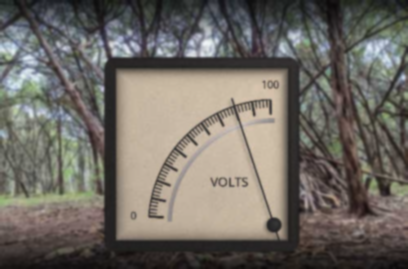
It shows 80 (V)
